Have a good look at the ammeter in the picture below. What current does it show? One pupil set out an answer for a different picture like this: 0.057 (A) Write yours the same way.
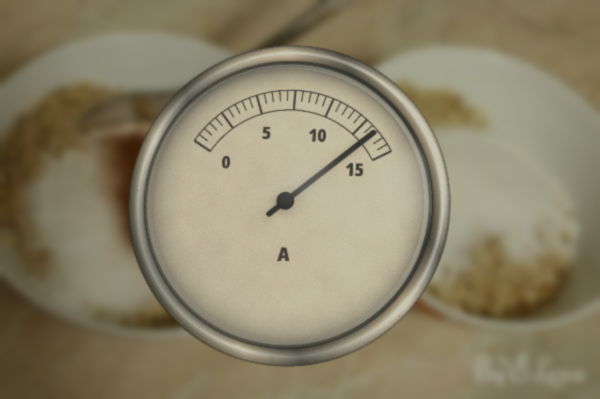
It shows 13.5 (A)
